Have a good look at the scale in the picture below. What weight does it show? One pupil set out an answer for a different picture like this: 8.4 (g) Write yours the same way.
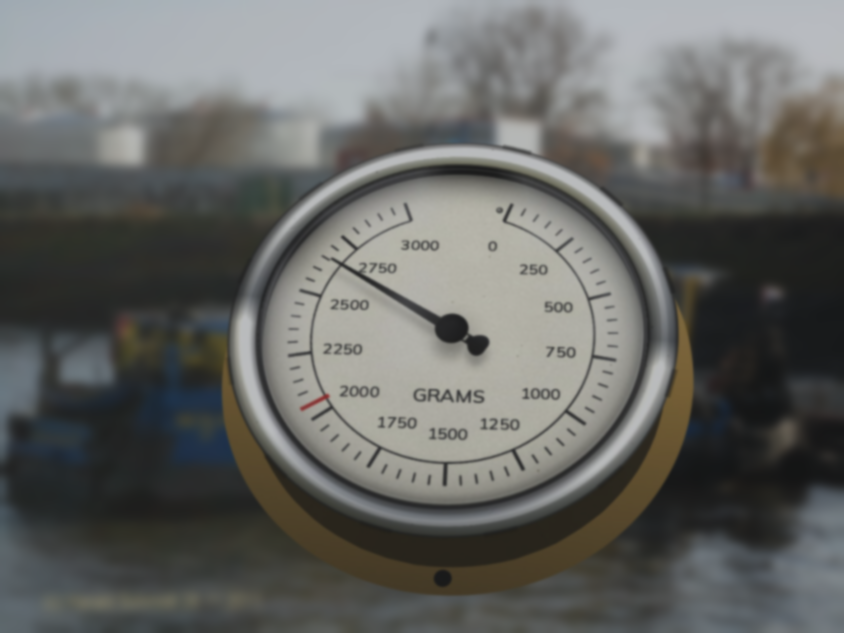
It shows 2650 (g)
